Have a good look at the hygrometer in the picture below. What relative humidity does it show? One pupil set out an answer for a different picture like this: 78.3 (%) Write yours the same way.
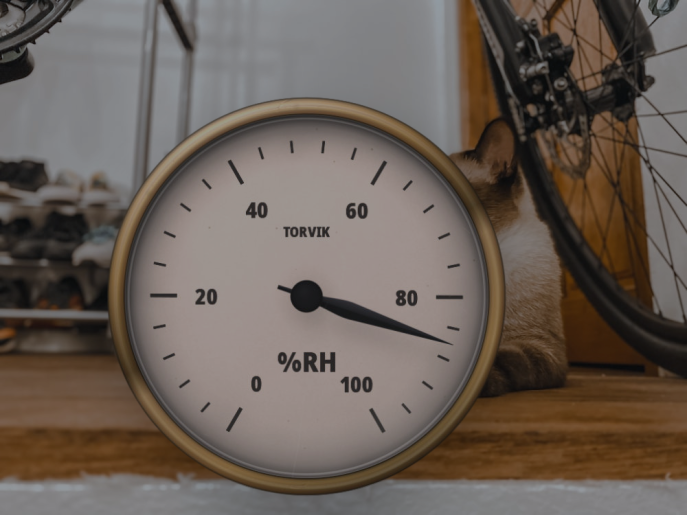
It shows 86 (%)
